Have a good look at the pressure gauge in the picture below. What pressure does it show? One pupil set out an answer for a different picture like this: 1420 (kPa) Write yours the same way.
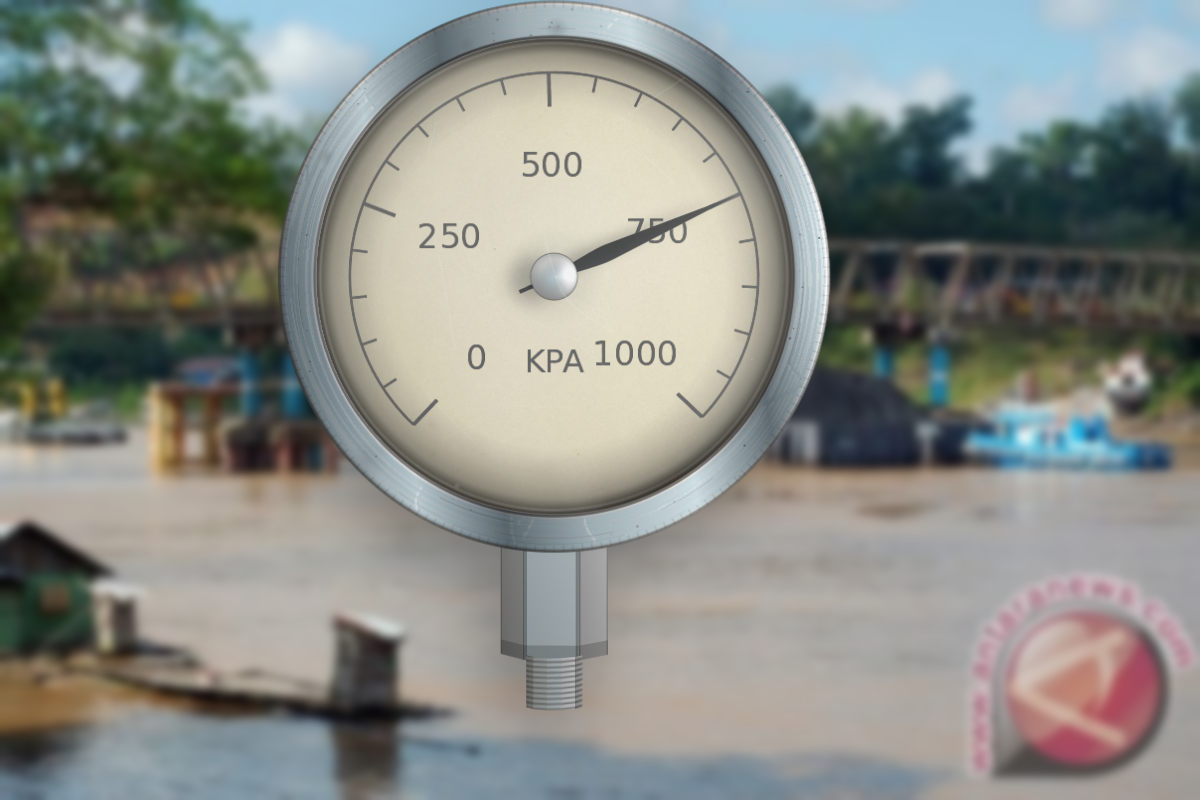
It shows 750 (kPa)
